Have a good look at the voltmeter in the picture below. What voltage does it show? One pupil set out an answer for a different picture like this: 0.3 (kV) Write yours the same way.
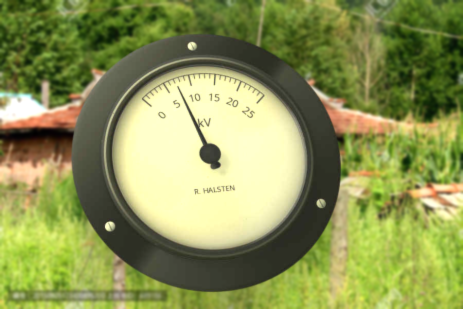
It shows 7 (kV)
